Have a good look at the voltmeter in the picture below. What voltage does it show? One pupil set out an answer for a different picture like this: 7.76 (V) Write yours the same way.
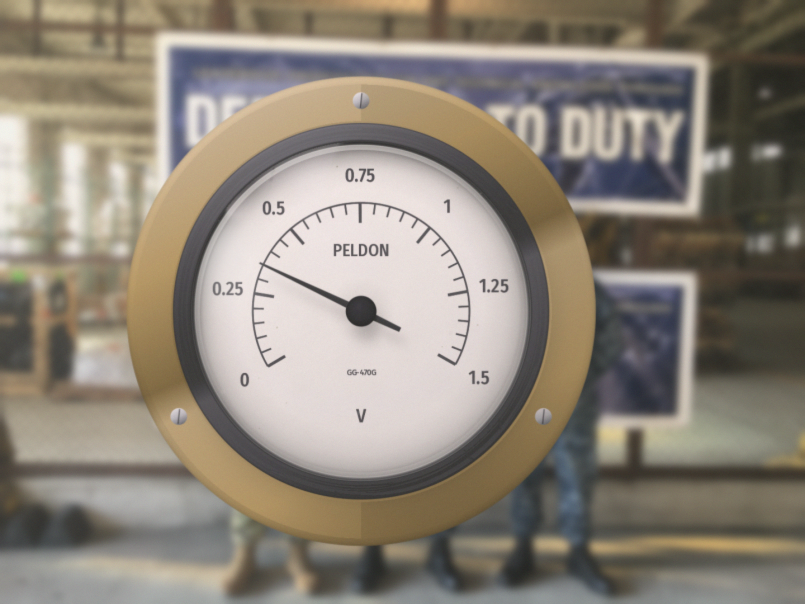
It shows 0.35 (V)
